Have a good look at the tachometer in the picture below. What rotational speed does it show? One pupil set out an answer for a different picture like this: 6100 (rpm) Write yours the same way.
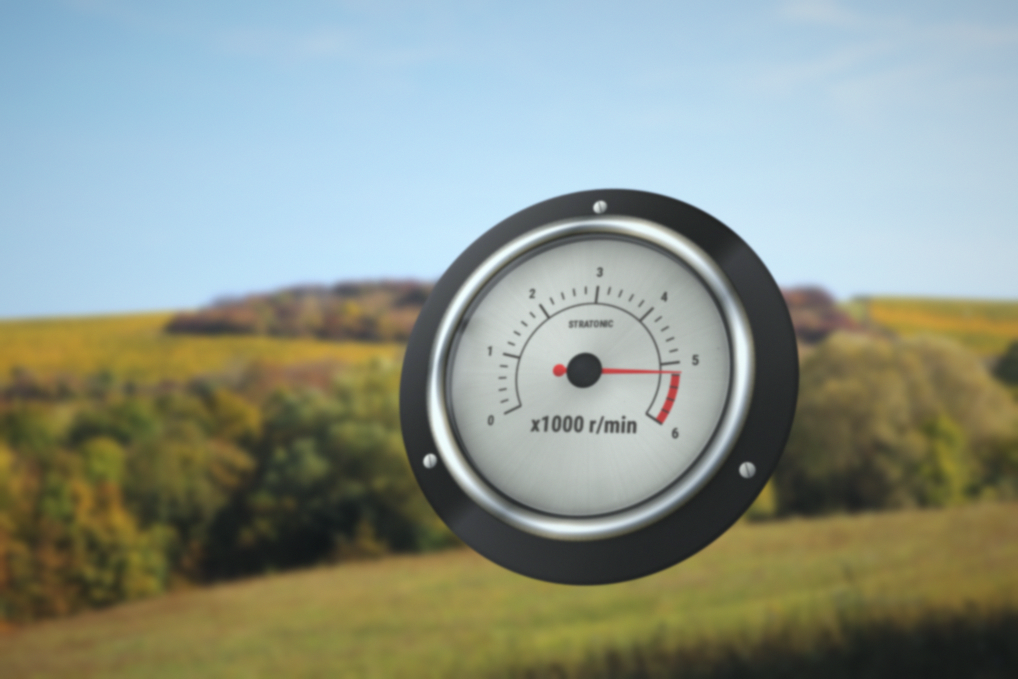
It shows 5200 (rpm)
